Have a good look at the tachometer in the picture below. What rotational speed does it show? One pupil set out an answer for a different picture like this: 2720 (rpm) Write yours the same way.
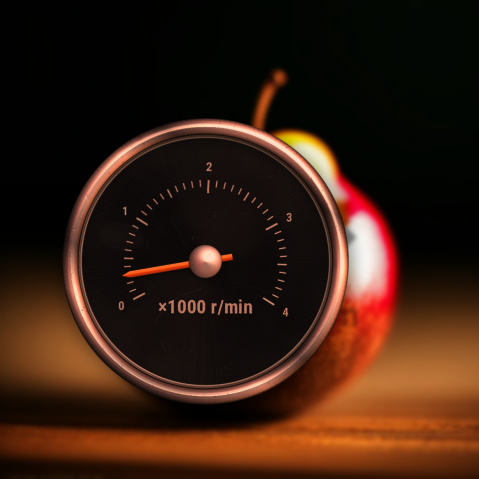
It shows 300 (rpm)
